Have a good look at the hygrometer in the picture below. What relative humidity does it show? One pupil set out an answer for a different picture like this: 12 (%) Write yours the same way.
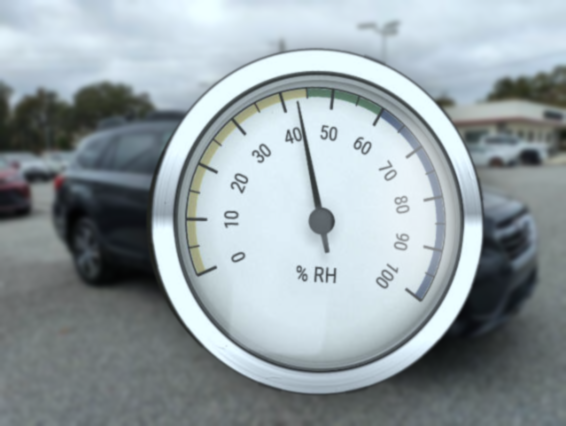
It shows 42.5 (%)
